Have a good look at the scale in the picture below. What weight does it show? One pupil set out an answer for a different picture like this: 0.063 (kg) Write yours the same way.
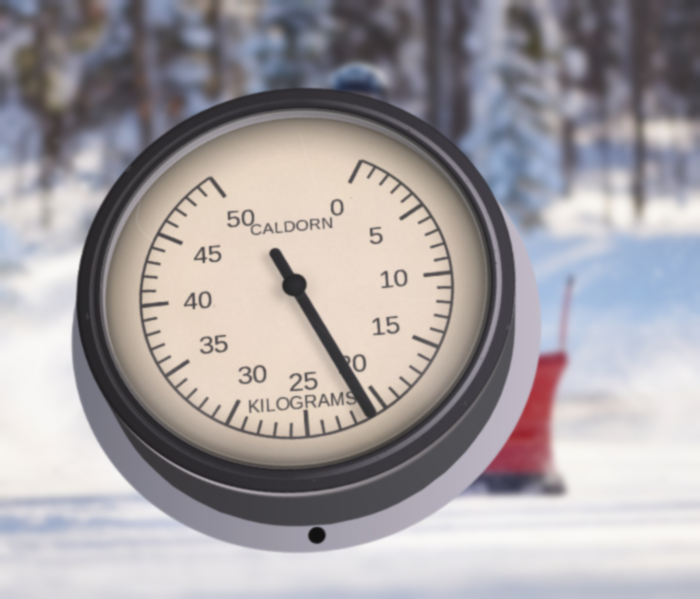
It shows 21 (kg)
